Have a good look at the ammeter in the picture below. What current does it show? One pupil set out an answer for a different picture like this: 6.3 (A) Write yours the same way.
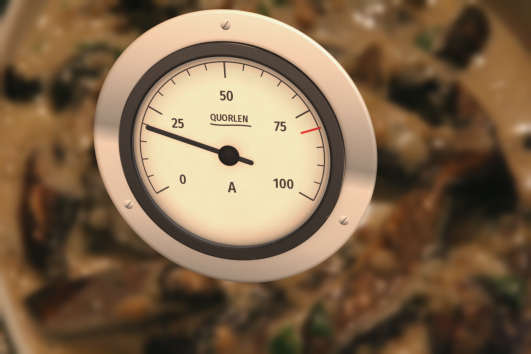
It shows 20 (A)
